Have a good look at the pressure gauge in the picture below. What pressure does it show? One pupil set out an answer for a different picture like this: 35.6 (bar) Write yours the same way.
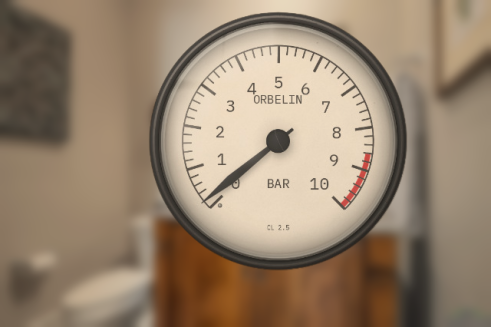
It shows 0.2 (bar)
